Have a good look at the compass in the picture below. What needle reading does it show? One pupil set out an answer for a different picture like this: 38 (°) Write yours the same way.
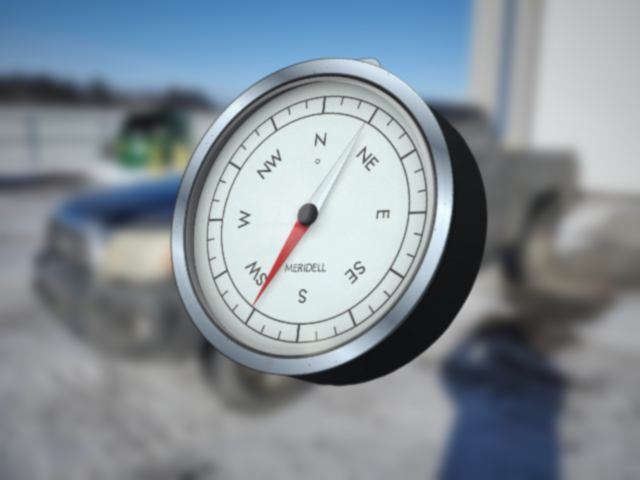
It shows 210 (°)
